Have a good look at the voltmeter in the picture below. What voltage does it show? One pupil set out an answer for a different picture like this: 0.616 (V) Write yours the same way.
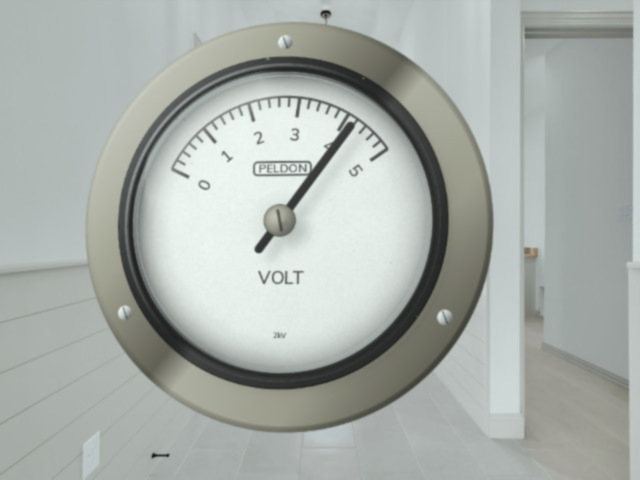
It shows 4.2 (V)
